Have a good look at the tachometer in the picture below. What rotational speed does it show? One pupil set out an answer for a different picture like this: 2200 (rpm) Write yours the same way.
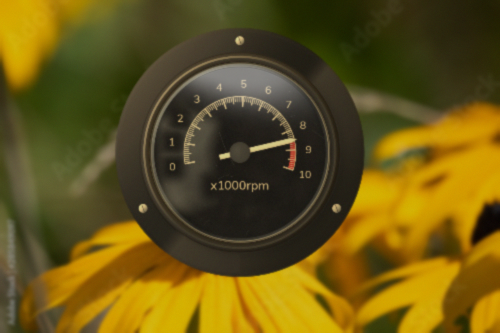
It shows 8500 (rpm)
